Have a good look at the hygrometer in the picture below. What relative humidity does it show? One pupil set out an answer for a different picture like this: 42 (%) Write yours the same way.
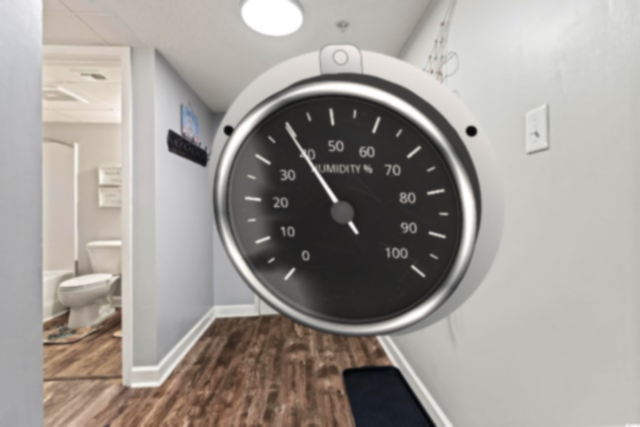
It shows 40 (%)
